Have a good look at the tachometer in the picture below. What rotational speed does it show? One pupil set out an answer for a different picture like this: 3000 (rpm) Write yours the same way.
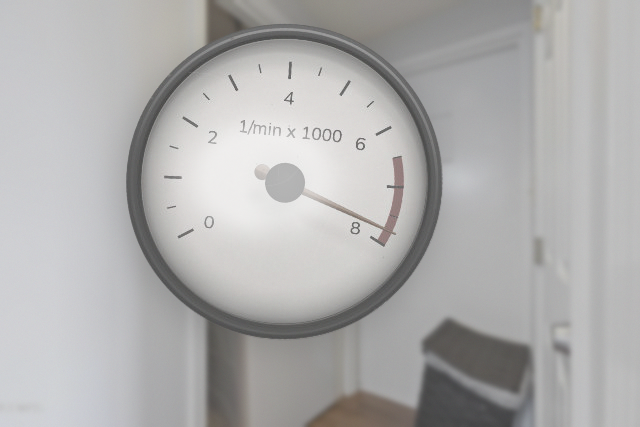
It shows 7750 (rpm)
